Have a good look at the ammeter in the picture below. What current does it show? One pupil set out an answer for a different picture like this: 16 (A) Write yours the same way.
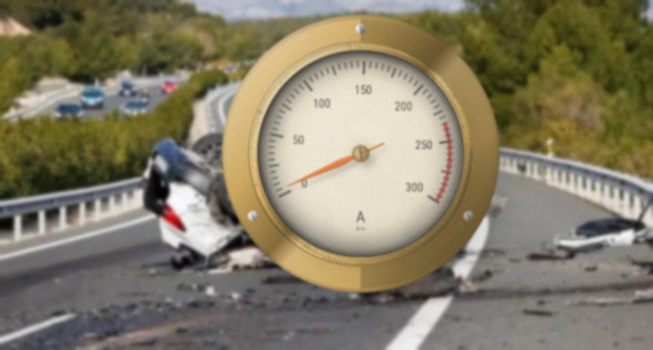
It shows 5 (A)
